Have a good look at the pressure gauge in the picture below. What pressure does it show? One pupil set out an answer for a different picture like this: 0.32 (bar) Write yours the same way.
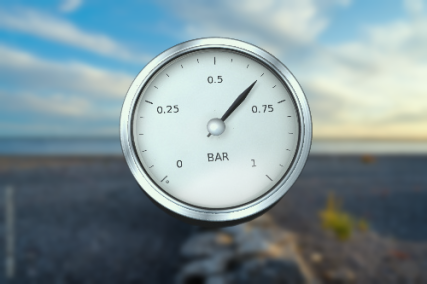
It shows 0.65 (bar)
